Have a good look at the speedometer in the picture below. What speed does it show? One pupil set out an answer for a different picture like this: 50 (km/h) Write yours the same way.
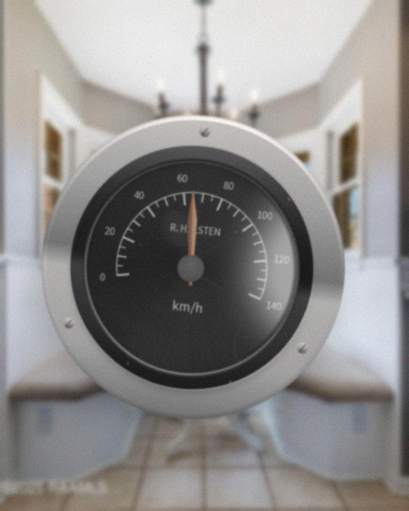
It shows 65 (km/h)
